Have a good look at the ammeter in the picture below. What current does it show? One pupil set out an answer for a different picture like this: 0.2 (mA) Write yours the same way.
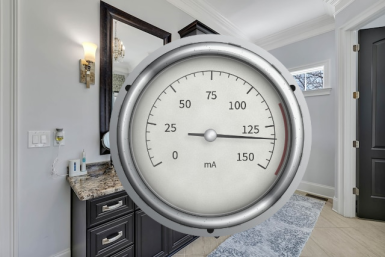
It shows 132.5 (mA)
